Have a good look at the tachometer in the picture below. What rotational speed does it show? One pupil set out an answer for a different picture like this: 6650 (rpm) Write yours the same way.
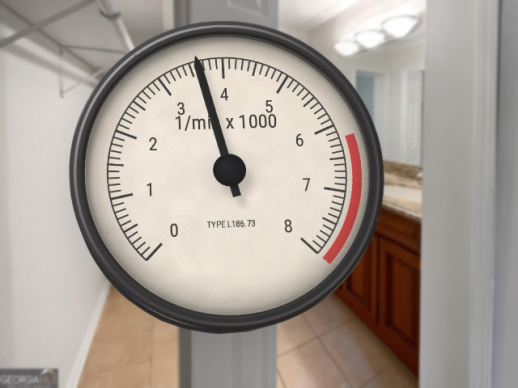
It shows 3600 (rpm)
